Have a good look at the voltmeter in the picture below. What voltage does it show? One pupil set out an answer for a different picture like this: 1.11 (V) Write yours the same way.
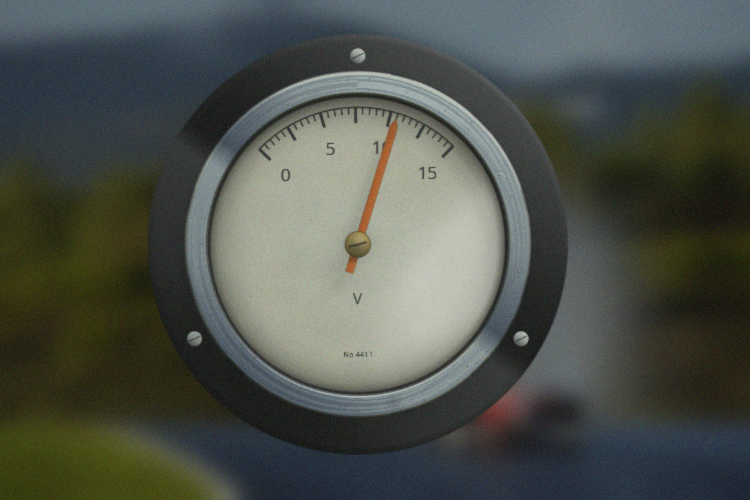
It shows 10.5 (V)
